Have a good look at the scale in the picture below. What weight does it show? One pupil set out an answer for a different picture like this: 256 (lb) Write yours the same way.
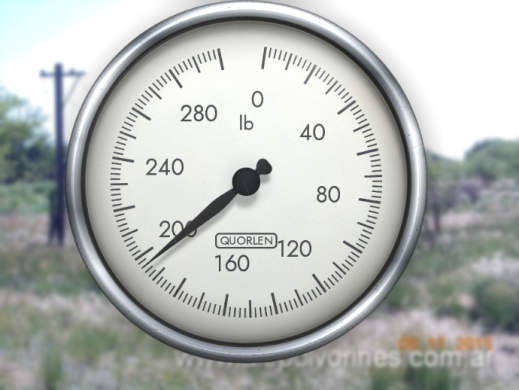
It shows 196 (lb)
